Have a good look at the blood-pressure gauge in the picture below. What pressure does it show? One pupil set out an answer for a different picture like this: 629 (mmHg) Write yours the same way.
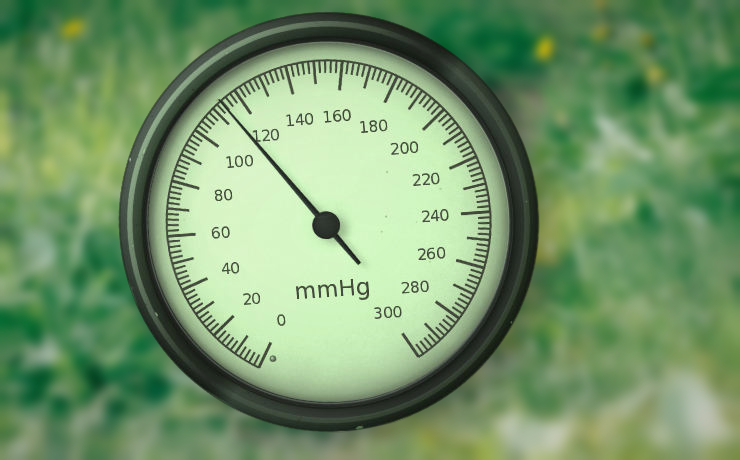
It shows 114 (mmHg)
